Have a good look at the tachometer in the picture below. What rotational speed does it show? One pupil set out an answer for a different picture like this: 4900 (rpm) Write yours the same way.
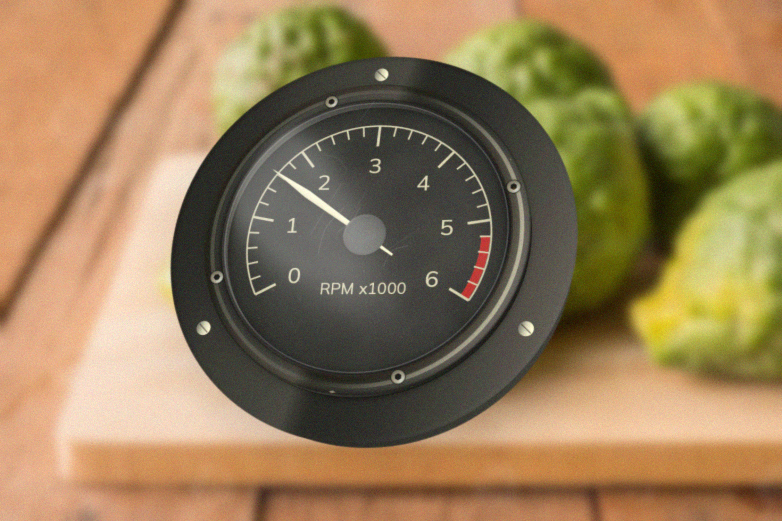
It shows 1600 (rpm)
